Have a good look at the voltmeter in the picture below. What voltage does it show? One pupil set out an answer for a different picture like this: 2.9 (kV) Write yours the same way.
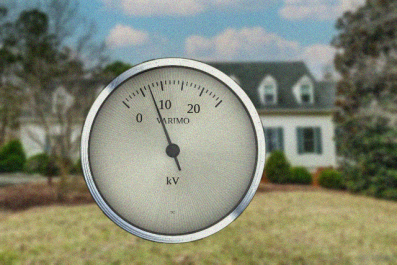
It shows 7 (kV)
